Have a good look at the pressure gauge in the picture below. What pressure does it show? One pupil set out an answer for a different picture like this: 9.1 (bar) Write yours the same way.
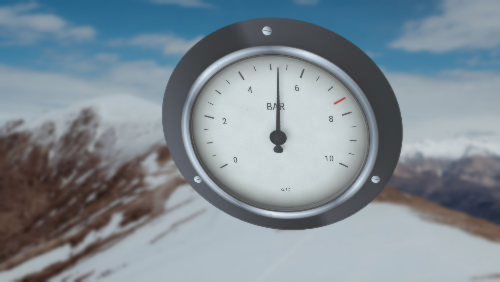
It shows 5.25 (bar)
